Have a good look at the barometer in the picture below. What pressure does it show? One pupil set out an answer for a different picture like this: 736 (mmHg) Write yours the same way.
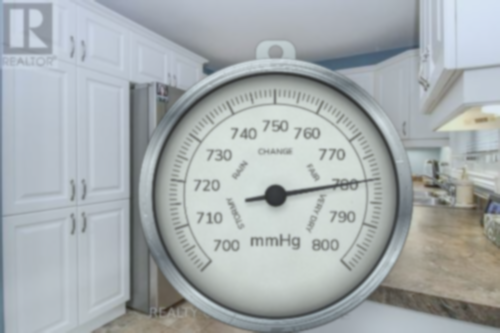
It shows 780 (mmHg)
